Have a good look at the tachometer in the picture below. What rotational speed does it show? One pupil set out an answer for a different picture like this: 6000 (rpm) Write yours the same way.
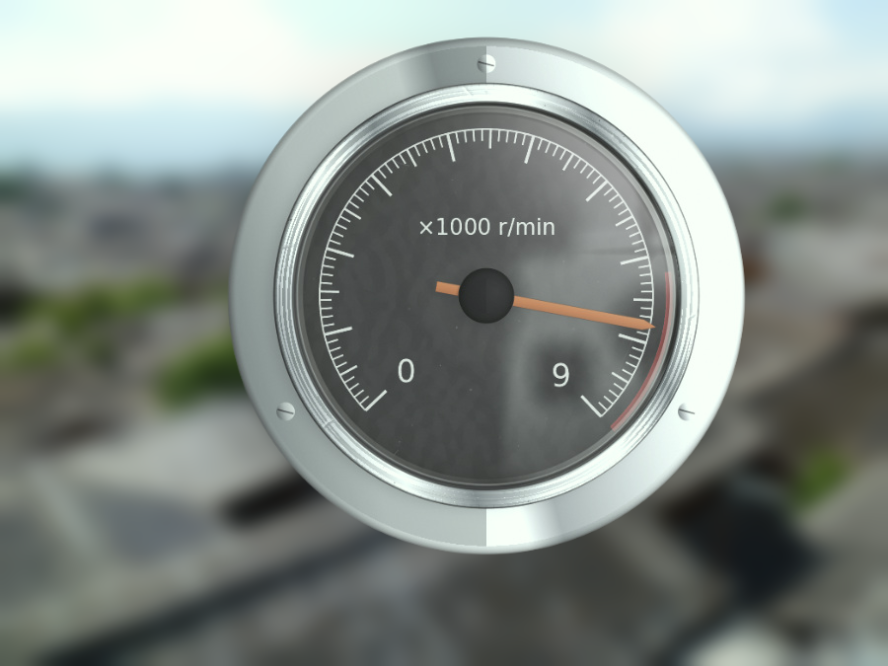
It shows 7800 (rpm)
